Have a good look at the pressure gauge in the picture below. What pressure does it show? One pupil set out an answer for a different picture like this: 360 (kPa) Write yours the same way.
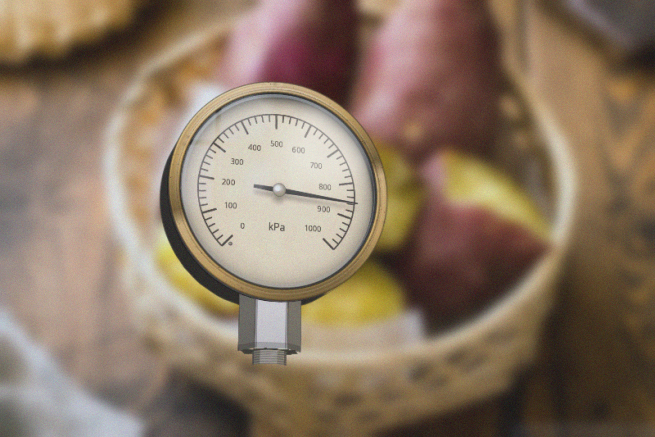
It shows 860 (kPa)
